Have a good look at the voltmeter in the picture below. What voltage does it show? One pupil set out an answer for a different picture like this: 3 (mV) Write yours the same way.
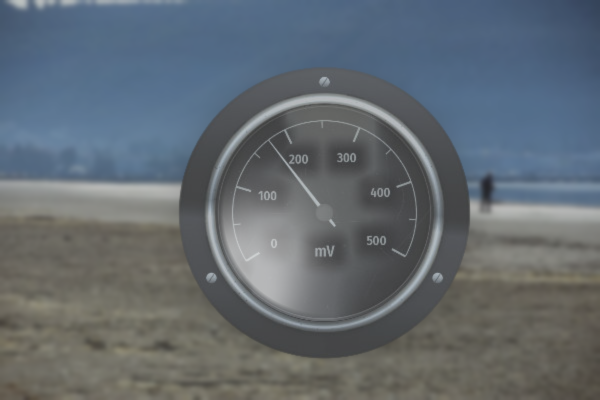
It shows 175 (mV)
